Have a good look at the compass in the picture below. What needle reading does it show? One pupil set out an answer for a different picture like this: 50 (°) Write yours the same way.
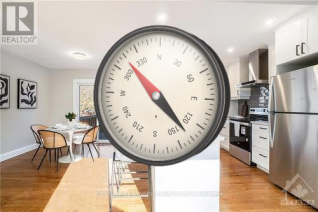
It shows 315 (°)
